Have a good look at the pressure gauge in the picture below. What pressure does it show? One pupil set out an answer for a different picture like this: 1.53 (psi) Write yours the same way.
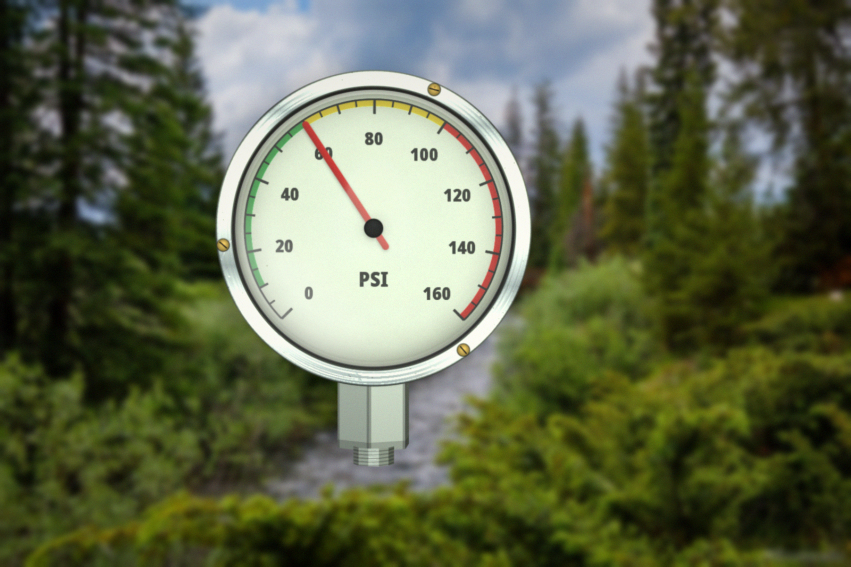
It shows 60 (psi)
